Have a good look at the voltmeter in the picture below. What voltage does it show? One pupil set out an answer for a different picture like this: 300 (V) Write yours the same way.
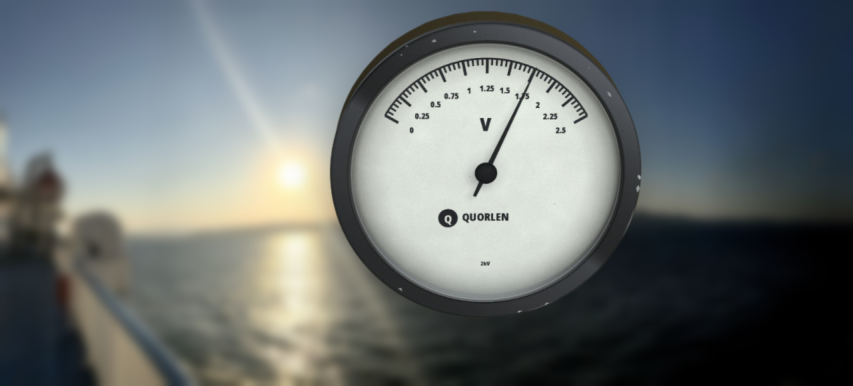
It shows 1.75 (V)
